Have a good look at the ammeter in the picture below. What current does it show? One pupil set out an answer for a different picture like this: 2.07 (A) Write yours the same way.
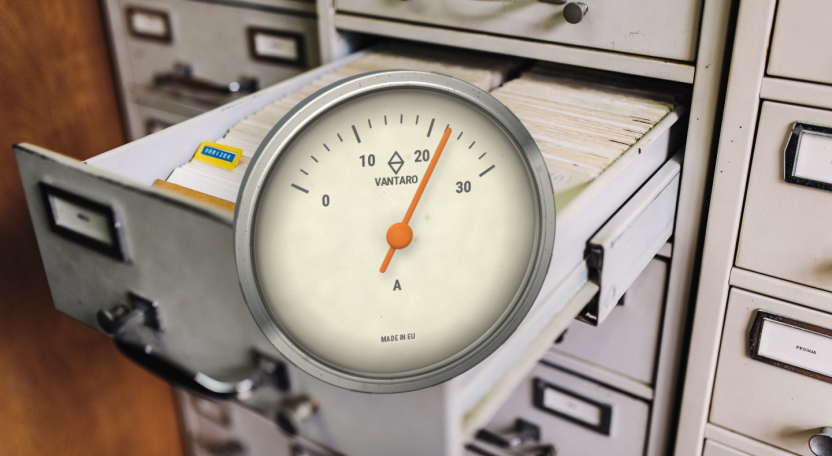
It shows 22 (A)
